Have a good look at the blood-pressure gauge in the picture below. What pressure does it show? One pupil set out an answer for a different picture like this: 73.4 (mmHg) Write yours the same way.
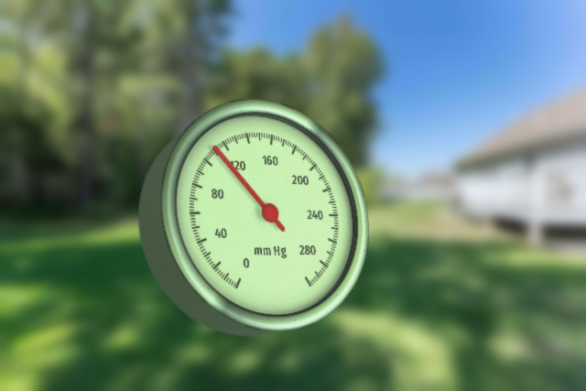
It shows 110 (mmHg)
